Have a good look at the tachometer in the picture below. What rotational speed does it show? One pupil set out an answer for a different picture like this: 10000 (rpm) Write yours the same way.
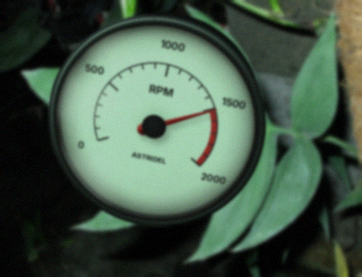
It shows 1500 (rpm)
